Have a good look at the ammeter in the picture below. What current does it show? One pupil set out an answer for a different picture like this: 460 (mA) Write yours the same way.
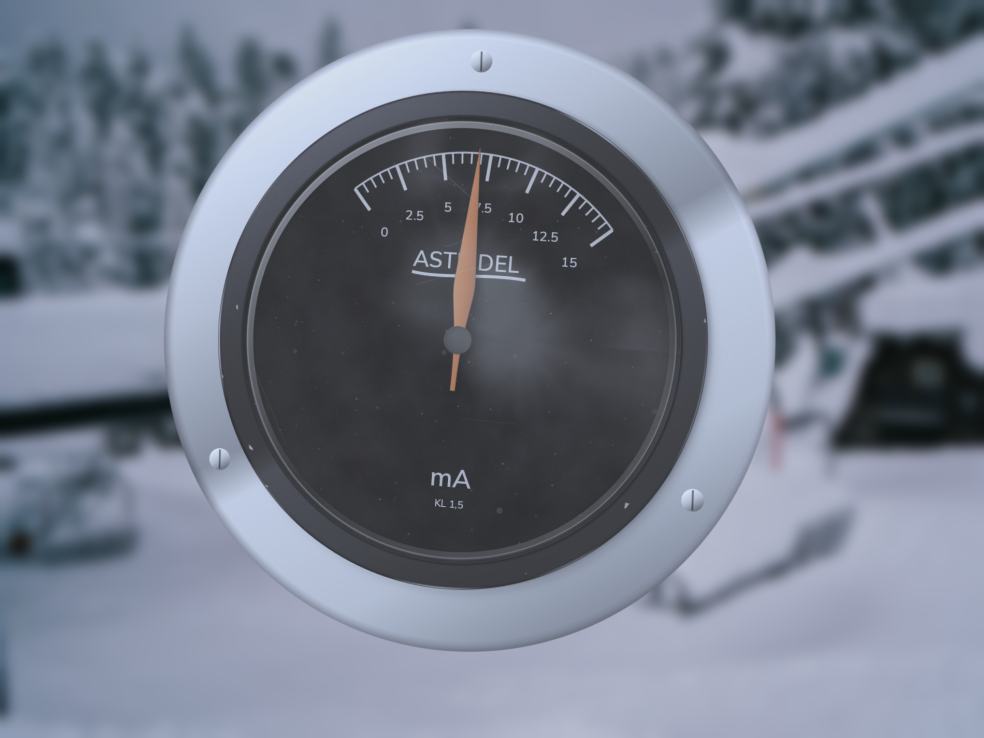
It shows 7 (mA)
